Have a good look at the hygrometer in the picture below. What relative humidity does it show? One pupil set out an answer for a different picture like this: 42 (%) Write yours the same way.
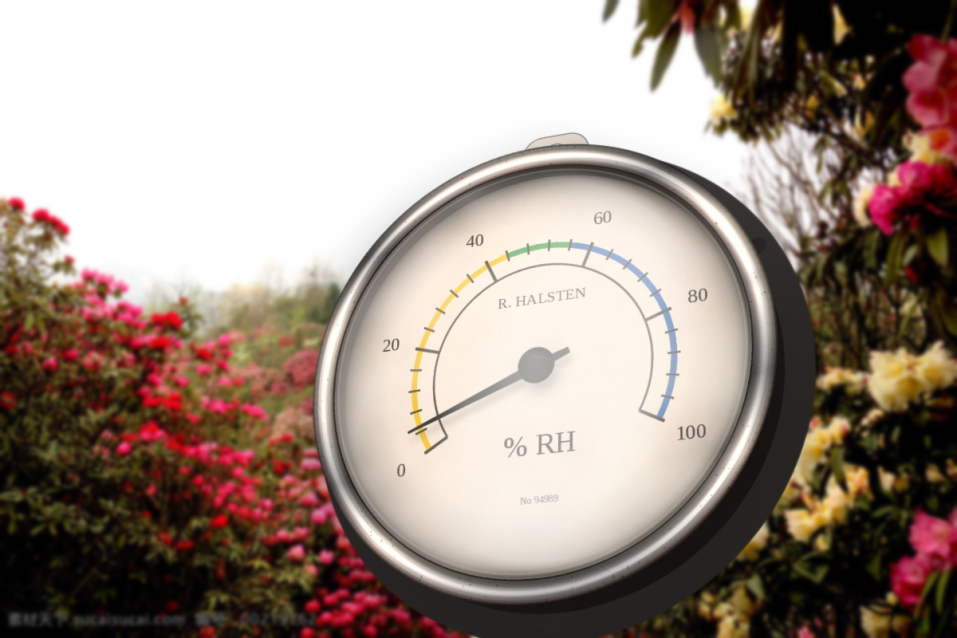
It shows 4 (%)
